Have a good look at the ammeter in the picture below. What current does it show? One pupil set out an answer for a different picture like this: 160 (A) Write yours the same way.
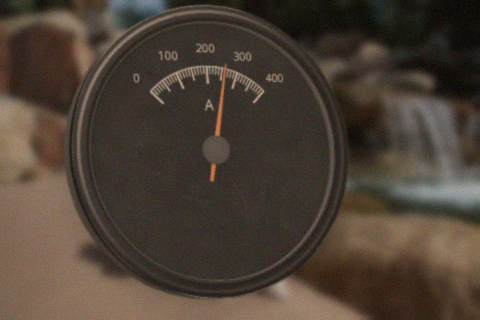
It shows 250 (A)
